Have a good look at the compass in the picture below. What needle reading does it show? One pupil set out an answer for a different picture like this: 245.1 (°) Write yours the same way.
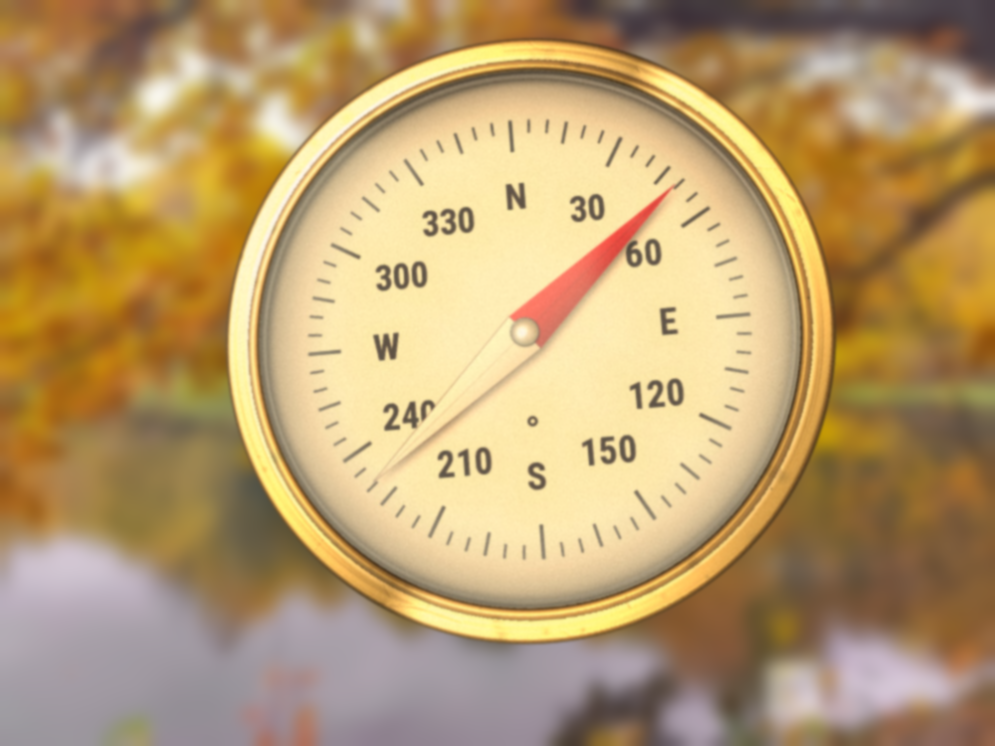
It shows 50 (°)
